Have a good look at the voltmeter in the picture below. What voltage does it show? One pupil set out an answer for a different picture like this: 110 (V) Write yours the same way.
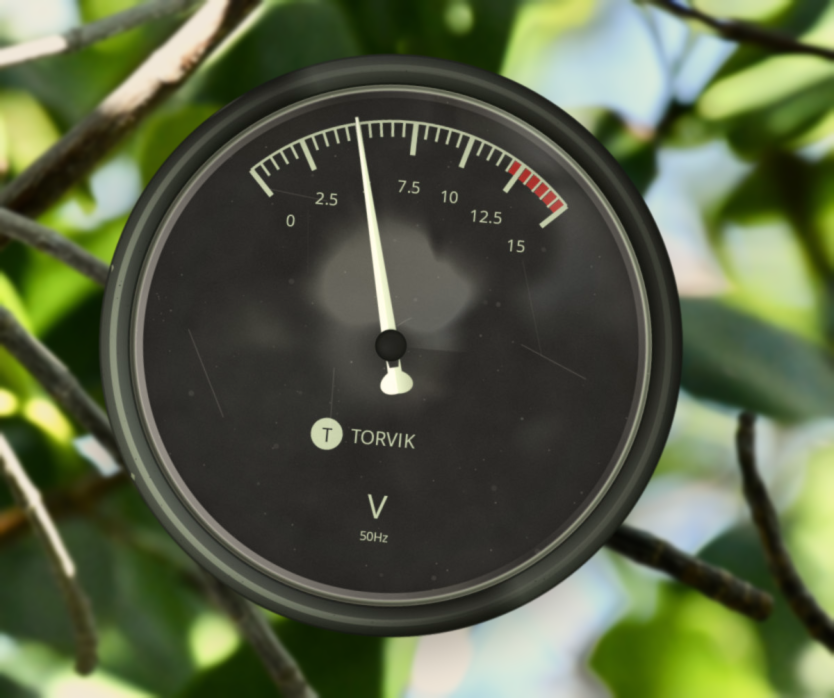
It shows 5 (V)
